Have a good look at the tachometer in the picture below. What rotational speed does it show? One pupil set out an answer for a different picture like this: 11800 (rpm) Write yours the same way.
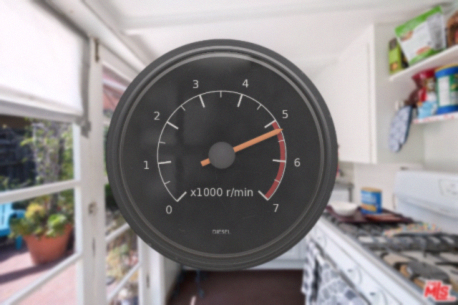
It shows 5250 (rpm)
